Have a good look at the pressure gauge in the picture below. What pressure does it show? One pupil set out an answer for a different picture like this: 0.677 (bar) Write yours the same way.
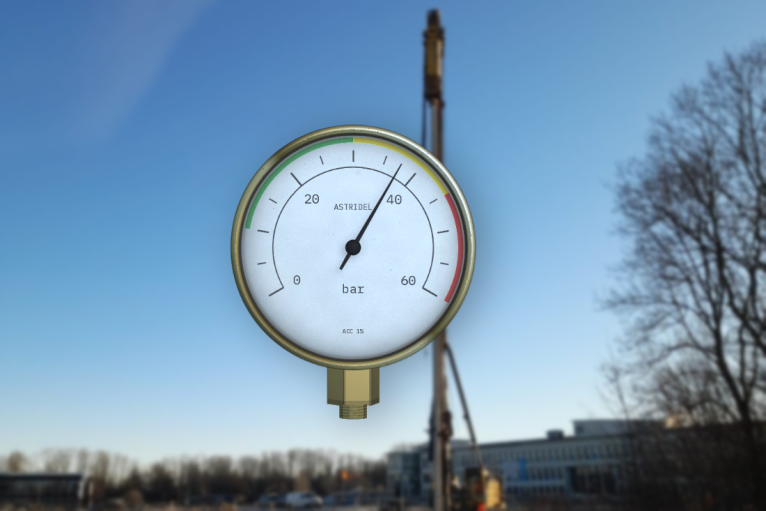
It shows 37.5 (bar)
